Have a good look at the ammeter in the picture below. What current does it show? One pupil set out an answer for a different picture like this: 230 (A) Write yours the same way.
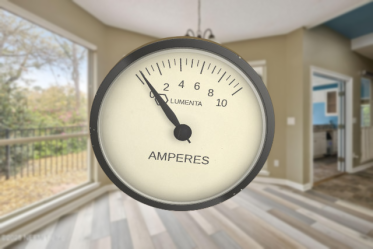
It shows 0.5 (A)
